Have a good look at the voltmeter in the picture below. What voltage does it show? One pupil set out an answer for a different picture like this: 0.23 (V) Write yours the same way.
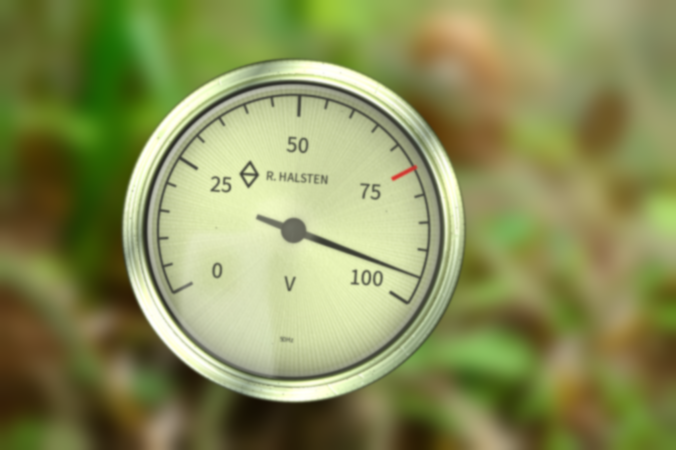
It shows 95 (V)
